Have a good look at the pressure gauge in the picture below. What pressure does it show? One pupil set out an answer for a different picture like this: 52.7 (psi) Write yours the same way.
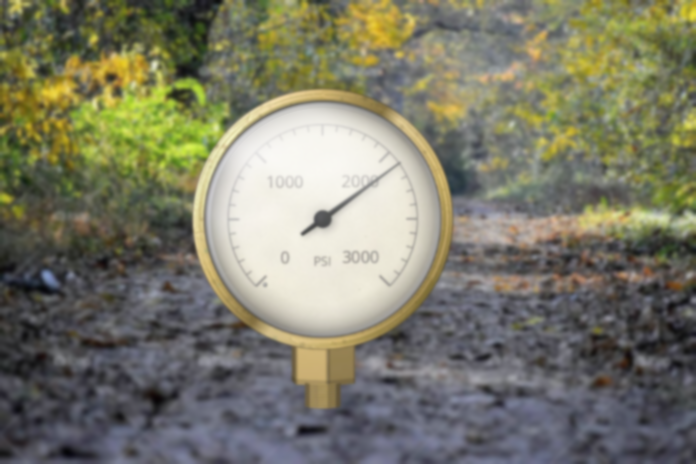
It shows 2100 (psi)
